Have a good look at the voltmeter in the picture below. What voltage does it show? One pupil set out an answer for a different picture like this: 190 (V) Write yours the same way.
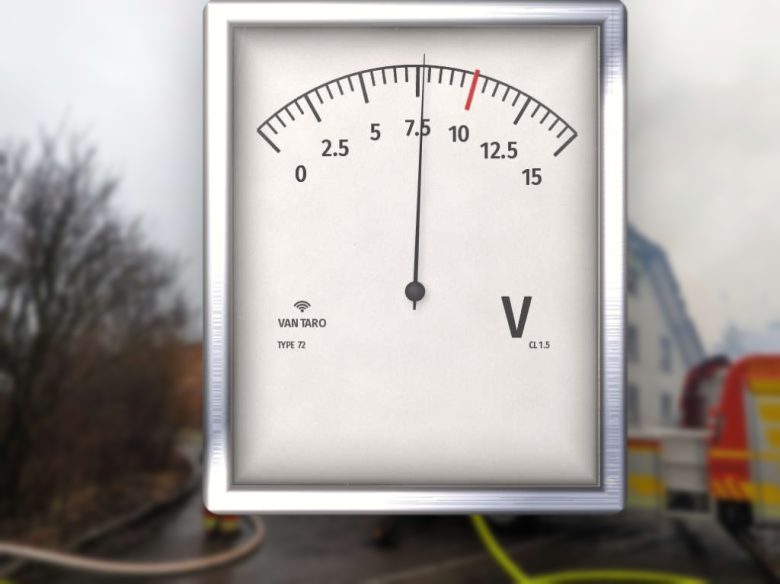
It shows 7.75 (V)
